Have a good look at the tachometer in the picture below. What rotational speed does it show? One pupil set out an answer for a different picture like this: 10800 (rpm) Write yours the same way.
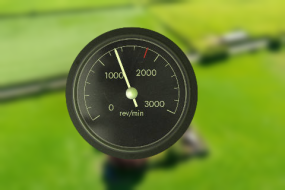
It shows 1300 (rpm)
